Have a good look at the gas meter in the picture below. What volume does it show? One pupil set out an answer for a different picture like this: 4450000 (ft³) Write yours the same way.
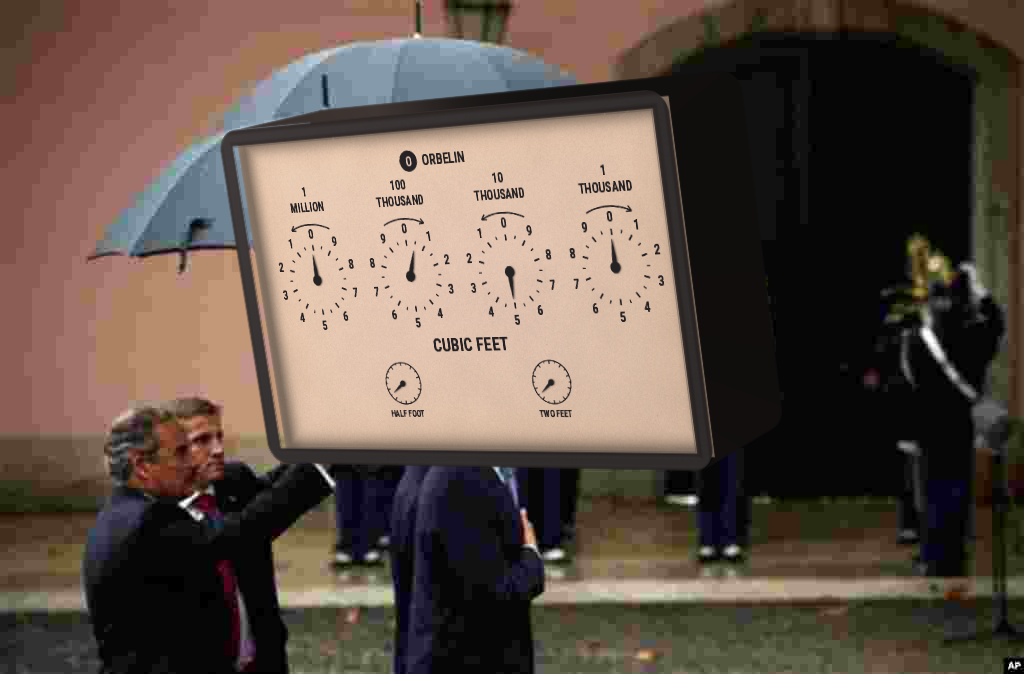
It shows 5000 (ft³)
